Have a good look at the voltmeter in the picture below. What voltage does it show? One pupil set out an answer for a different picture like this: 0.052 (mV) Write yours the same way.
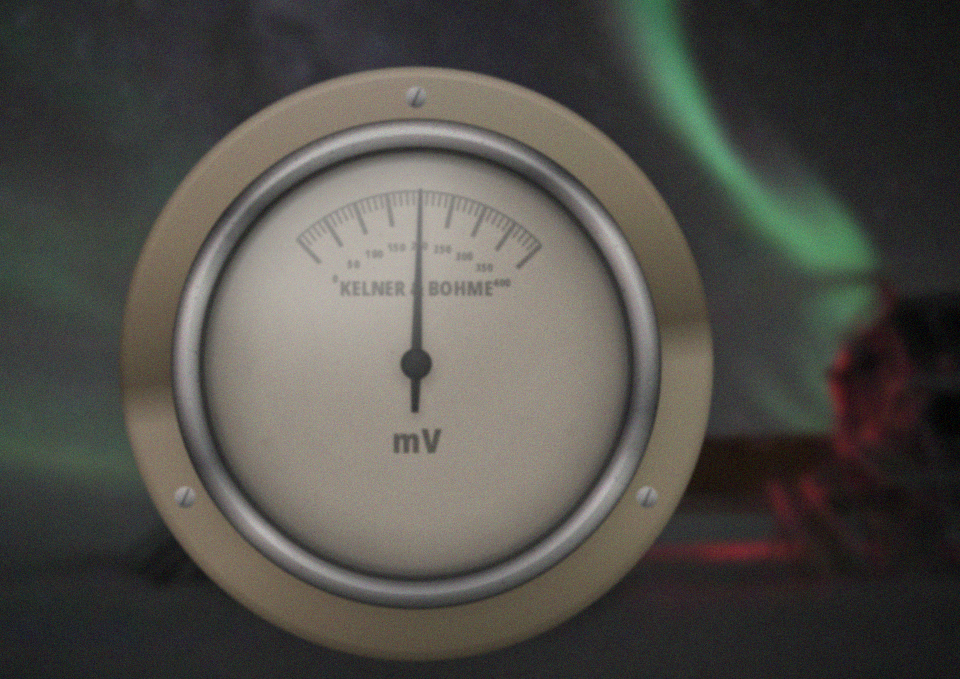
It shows 200 (mV)
